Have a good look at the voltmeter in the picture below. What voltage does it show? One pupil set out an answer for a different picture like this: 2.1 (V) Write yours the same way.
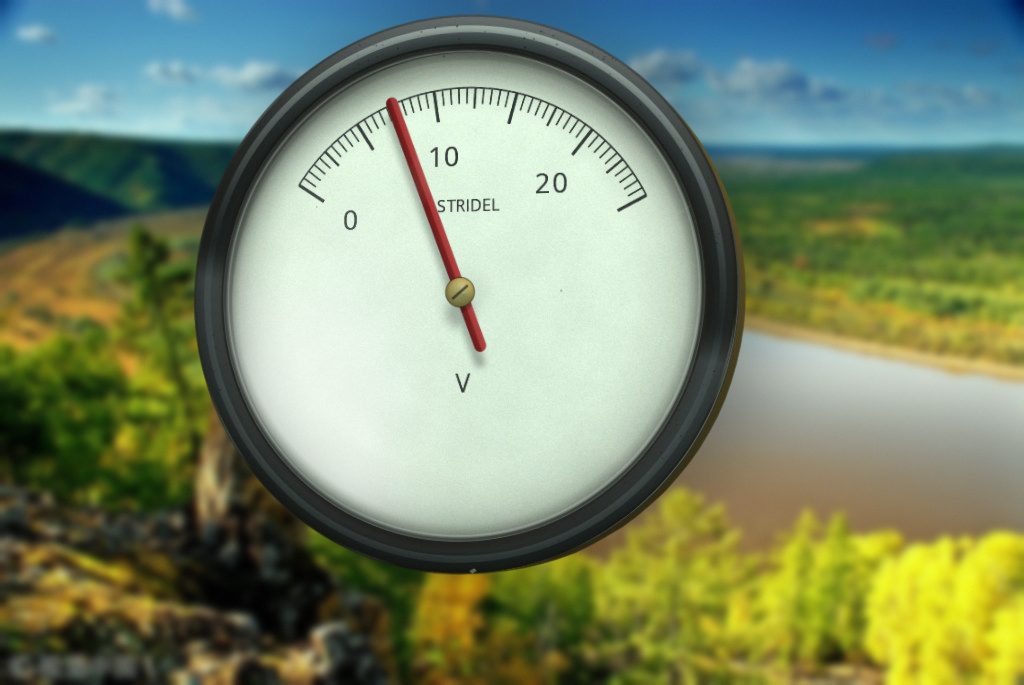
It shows 7.5 (V)
